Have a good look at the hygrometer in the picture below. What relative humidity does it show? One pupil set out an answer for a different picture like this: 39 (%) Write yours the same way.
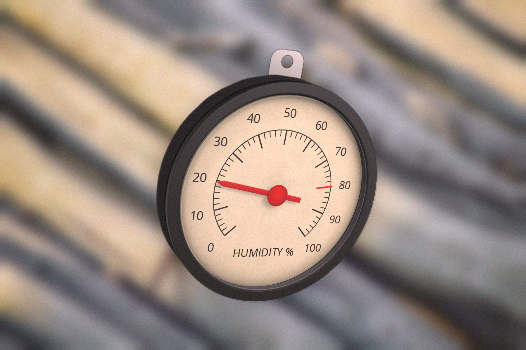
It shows 20 (%)
